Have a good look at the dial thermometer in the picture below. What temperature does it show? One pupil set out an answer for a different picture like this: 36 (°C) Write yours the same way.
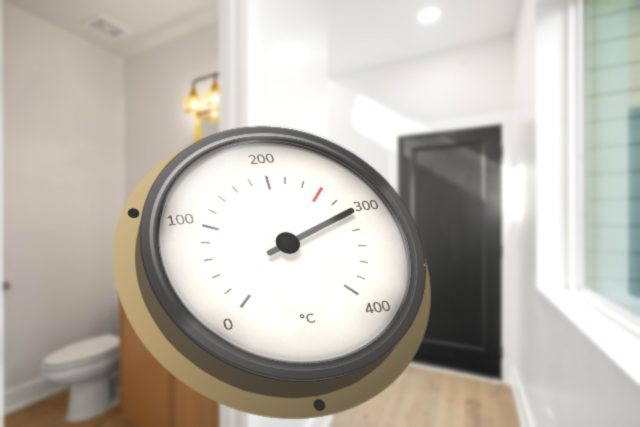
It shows 300 (°C)
